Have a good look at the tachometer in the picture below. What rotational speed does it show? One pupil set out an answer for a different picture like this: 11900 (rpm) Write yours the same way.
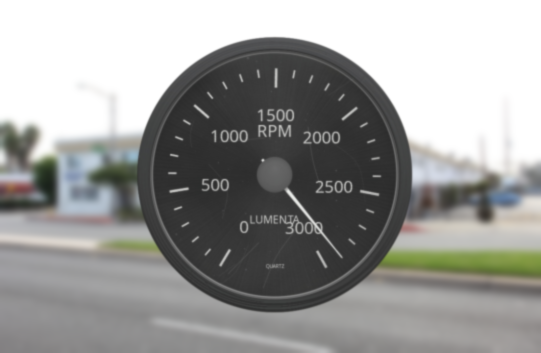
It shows 2900 (rpm)
